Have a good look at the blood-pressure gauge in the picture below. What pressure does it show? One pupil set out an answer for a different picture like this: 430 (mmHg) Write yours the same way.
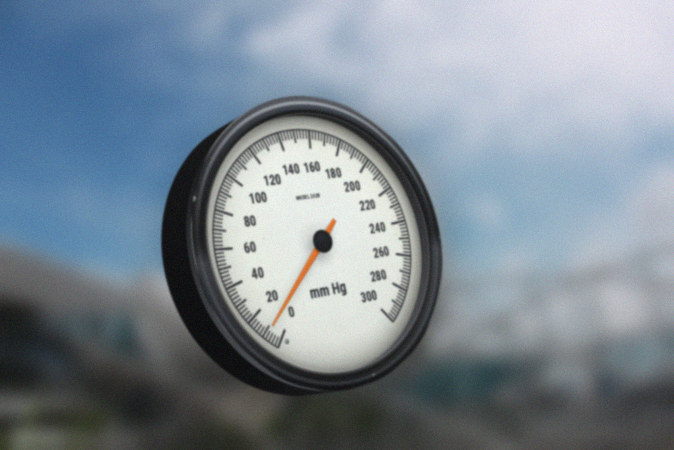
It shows 10 (mmHg)
